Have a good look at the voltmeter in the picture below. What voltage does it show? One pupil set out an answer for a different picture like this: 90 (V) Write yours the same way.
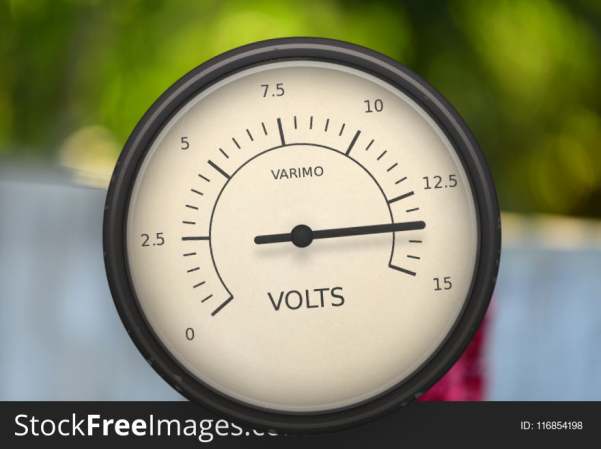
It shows 13.5 (V)
